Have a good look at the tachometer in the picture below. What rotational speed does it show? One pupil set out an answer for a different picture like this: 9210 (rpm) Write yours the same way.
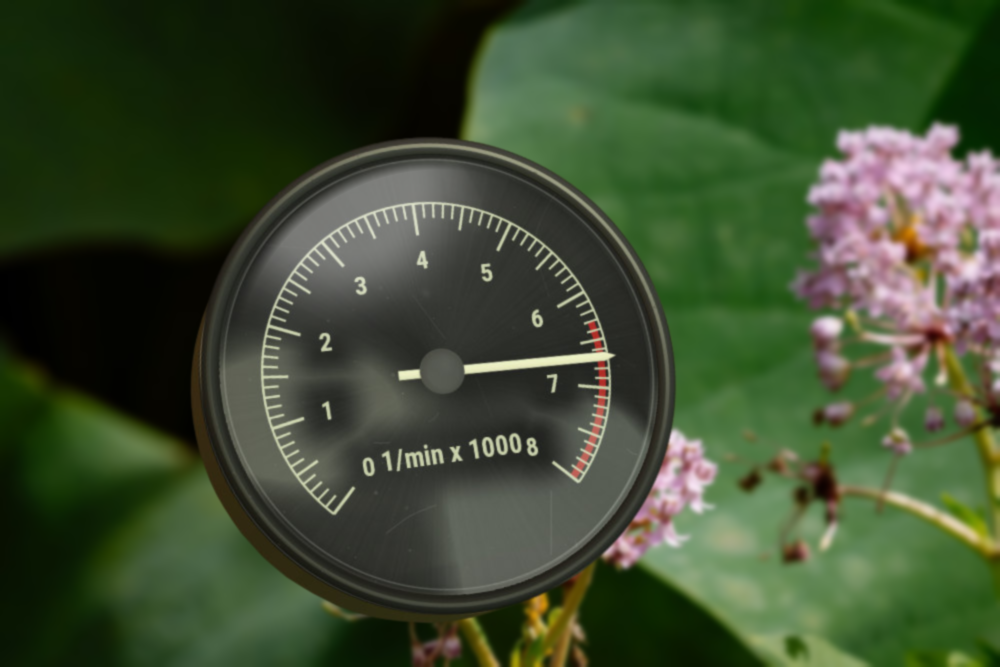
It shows 6700 (rpm)
